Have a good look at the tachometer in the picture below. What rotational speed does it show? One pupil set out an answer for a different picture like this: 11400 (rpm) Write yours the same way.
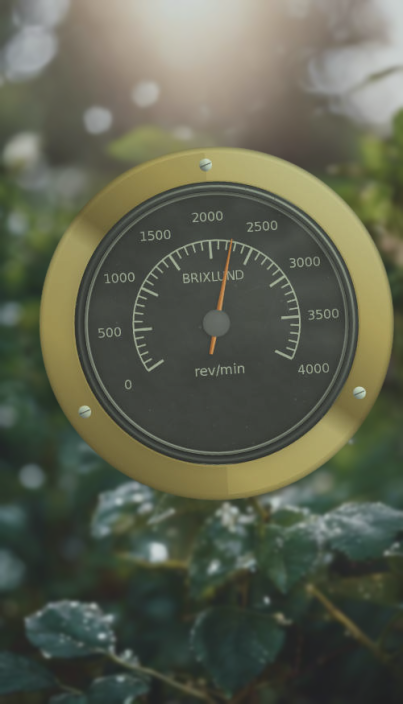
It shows 2250 (rpm)
